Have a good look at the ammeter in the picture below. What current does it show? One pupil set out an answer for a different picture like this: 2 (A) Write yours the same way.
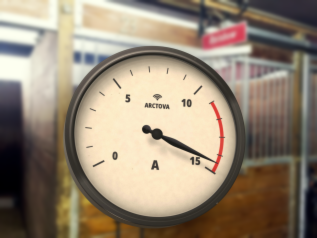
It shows 14.5 (A)
